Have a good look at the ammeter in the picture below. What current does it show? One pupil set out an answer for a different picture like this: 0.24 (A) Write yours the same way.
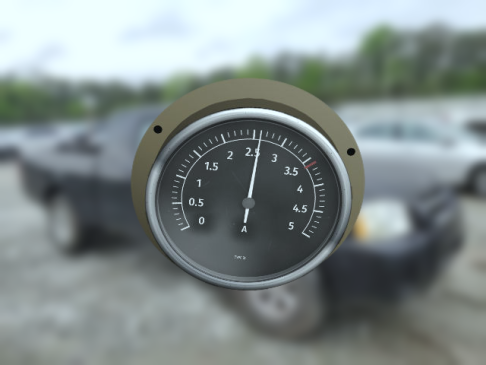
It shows 2.6 (A)
